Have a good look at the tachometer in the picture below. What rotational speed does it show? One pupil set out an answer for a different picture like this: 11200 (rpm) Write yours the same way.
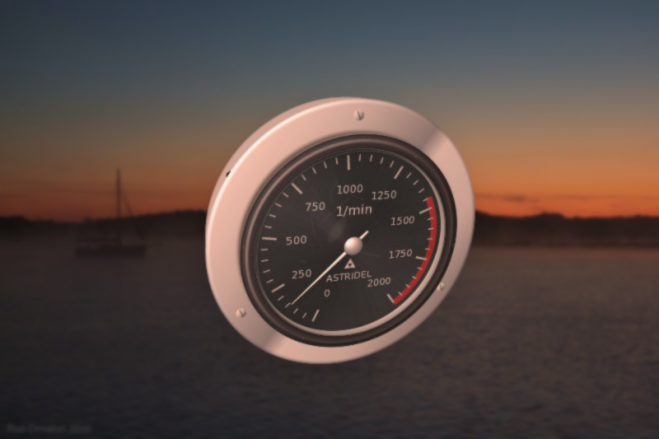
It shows 150 (rpm)
